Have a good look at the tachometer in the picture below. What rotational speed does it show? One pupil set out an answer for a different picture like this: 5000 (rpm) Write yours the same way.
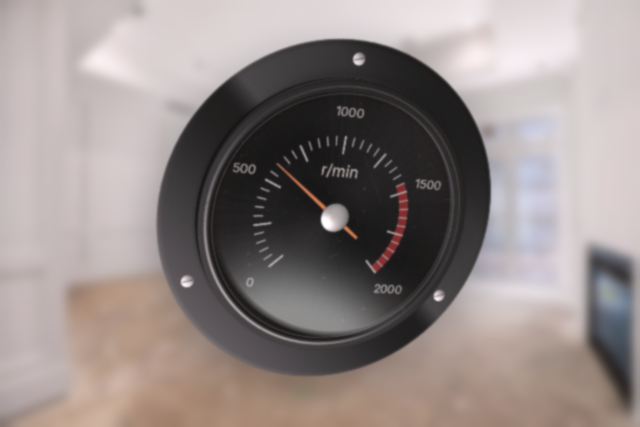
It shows 600 (rpm)
